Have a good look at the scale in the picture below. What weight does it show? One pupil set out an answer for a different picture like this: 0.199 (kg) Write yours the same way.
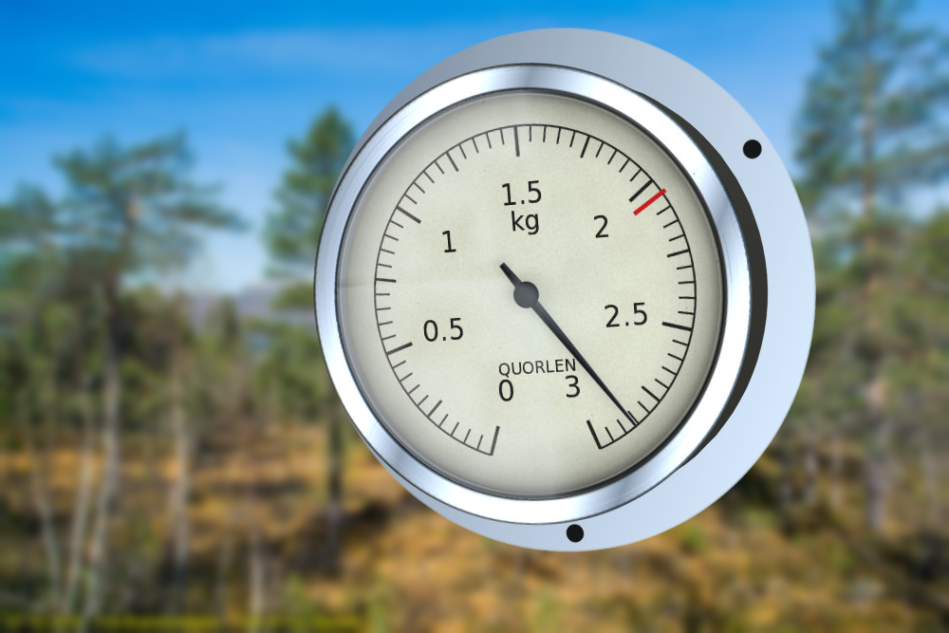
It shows 2.85 (kg)
